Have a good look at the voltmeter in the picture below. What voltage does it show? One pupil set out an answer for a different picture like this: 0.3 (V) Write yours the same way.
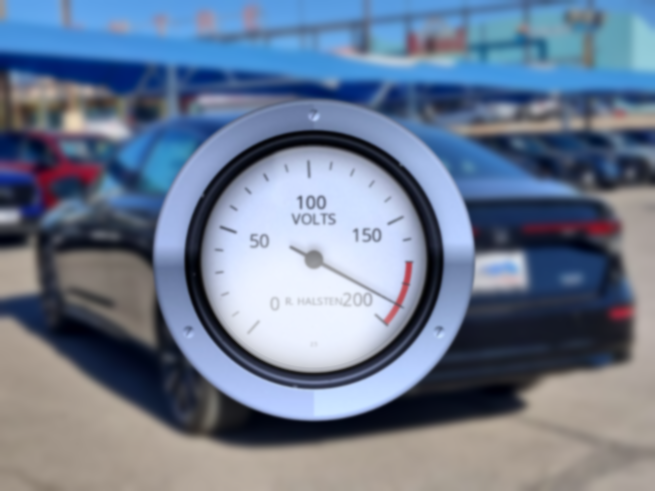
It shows 190 (V)
